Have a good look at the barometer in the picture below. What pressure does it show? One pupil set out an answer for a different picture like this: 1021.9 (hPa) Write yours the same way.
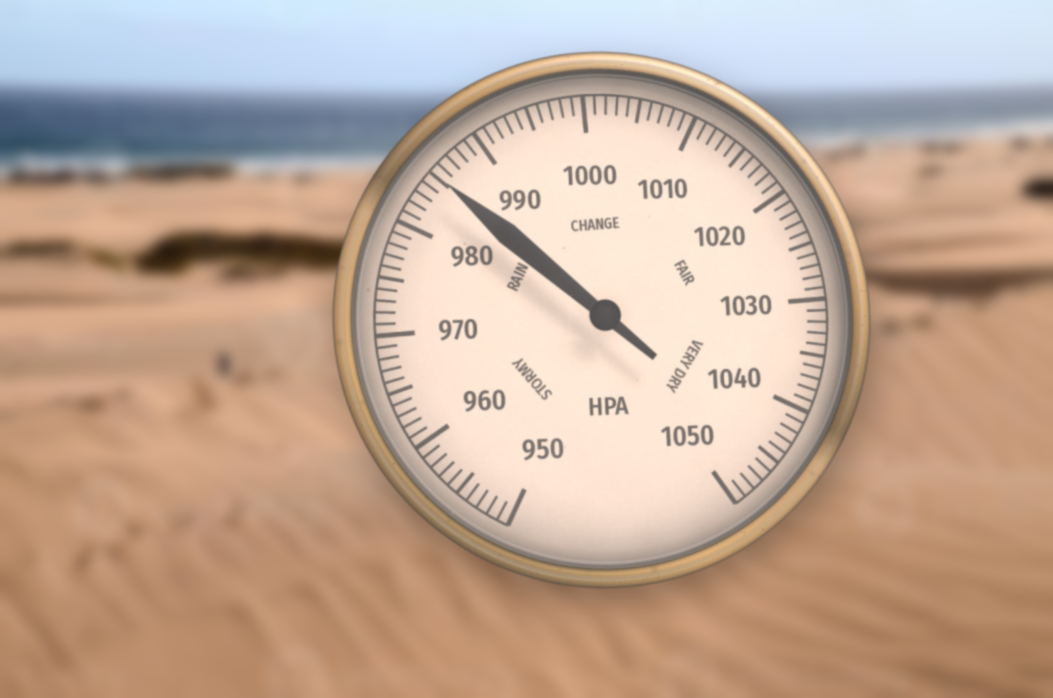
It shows 985 (hPa)
